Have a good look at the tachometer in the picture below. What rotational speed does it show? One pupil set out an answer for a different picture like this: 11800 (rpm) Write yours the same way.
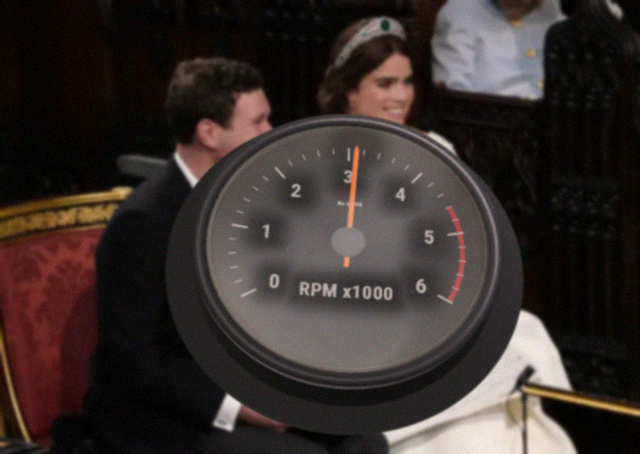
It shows 3100 (rpm)
